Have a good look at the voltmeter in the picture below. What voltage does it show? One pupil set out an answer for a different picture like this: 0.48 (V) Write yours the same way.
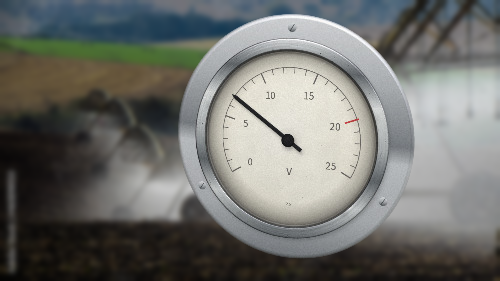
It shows 7 (V)
